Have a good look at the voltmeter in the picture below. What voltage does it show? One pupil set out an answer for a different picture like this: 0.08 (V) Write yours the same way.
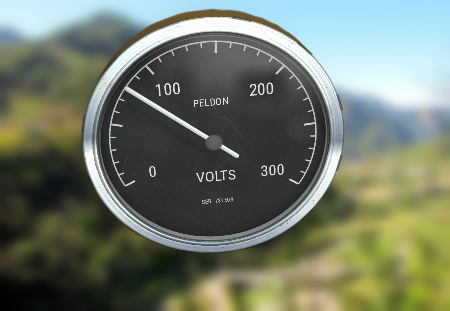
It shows 80 (V)
